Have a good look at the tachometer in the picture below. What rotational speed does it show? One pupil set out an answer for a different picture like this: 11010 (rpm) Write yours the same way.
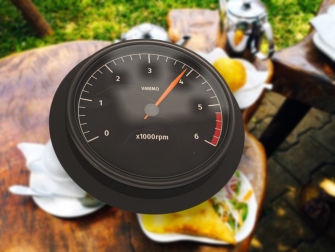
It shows 3900 (rpm)
